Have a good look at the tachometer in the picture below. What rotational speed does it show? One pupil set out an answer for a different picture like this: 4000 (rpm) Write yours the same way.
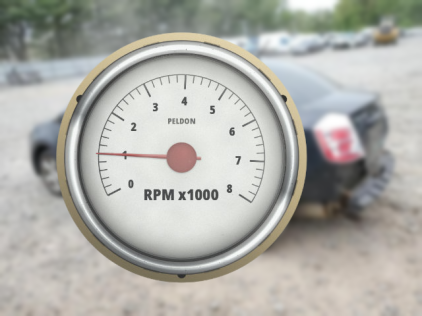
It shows 1000 (rpm)
